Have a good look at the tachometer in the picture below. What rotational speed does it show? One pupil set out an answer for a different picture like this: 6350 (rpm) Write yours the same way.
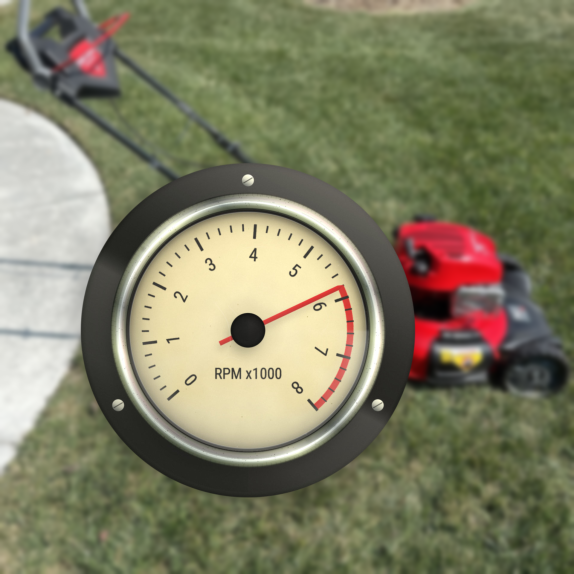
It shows 5800 (rpm)
